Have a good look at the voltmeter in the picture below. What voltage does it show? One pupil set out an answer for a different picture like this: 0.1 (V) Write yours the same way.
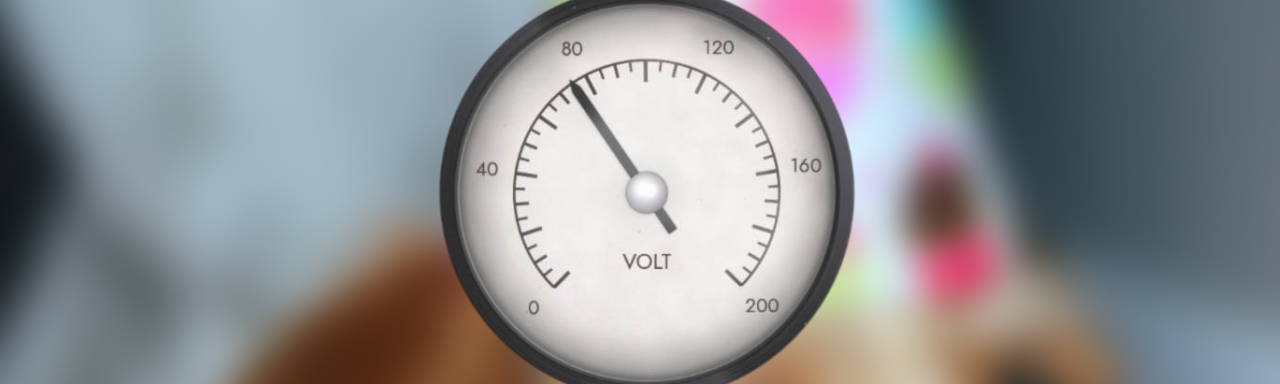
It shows 75 (V)
